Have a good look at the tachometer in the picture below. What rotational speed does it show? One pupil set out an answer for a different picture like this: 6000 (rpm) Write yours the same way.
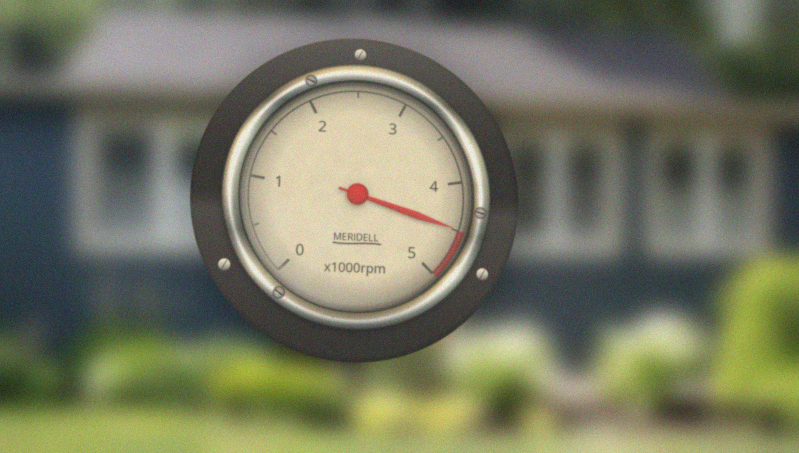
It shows 4500 (rpm)
